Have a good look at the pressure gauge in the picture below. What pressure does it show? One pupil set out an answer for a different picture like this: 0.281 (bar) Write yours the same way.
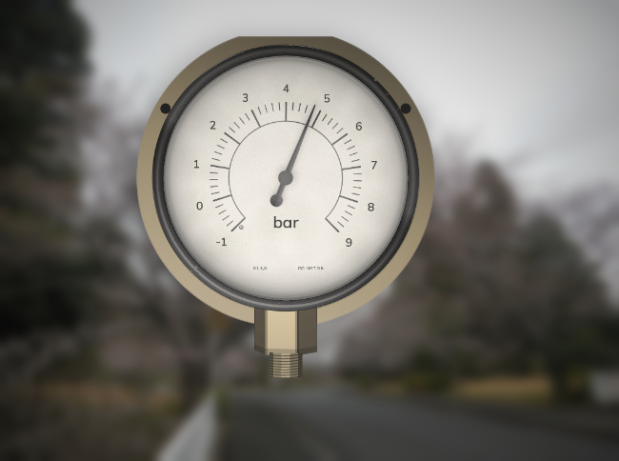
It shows 4.8 (bar)
